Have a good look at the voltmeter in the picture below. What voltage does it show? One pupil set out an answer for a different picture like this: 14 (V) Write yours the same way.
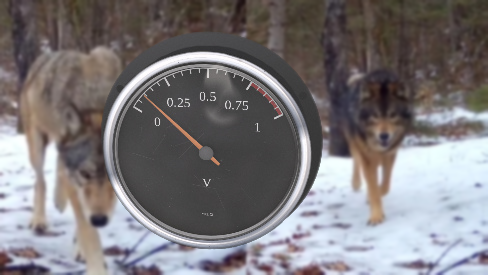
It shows 0.1 (V)
